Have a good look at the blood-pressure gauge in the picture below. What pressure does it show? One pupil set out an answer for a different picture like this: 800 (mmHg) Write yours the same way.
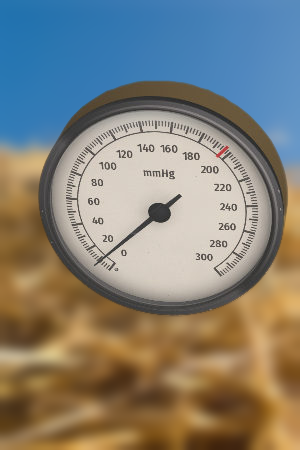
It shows 10 (mmHg)
